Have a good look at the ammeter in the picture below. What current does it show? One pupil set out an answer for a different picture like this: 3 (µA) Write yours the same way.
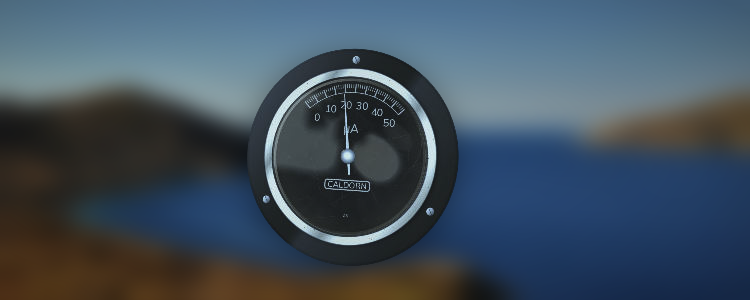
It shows 20 (µA)
